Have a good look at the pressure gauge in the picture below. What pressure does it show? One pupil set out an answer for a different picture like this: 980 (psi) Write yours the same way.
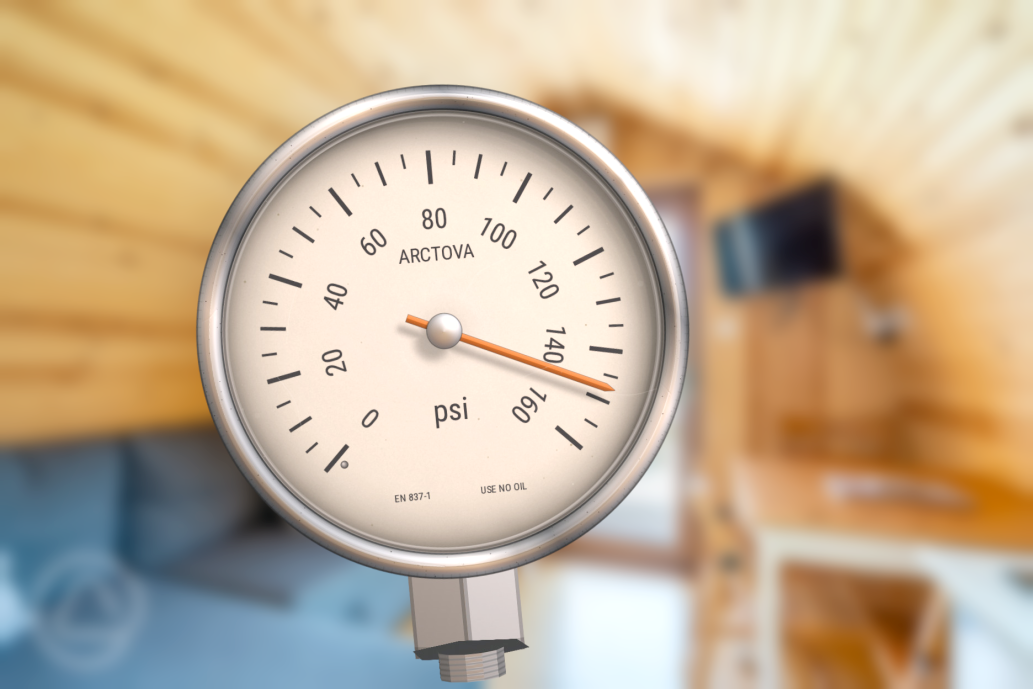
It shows 147.5 (psi)
